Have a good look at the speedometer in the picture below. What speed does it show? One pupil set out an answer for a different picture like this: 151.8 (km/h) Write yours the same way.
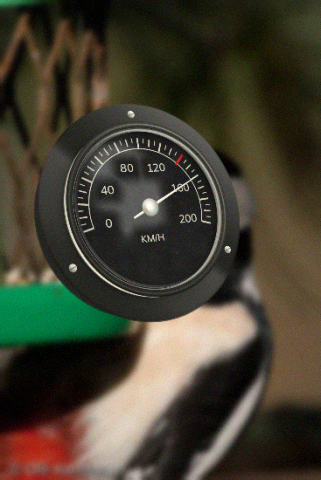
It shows 160 (km/h)
